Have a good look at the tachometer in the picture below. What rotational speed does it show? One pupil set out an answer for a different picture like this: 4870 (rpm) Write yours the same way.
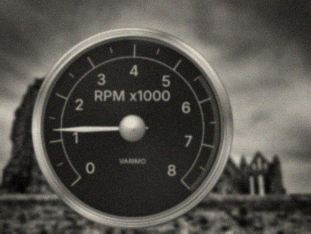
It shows 1250 (rpm)
